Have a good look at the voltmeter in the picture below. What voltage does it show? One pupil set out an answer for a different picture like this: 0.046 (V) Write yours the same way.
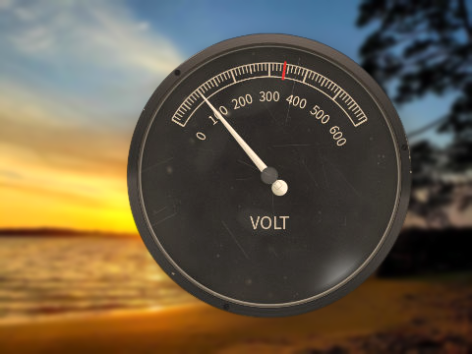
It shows 100 (V)
